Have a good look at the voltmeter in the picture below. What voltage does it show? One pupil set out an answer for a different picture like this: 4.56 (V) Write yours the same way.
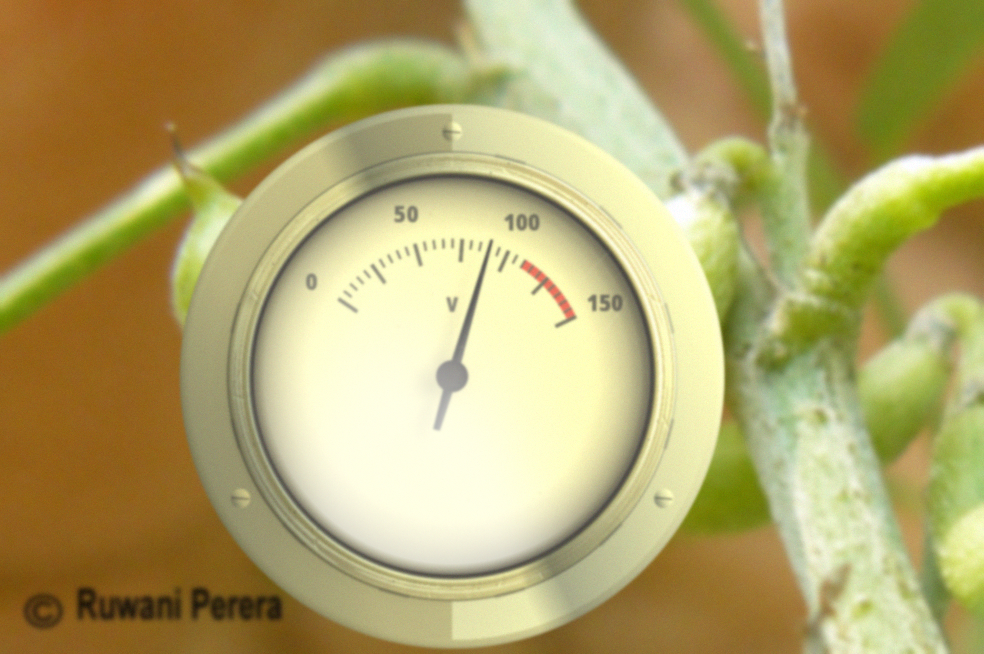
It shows 90 (V)
